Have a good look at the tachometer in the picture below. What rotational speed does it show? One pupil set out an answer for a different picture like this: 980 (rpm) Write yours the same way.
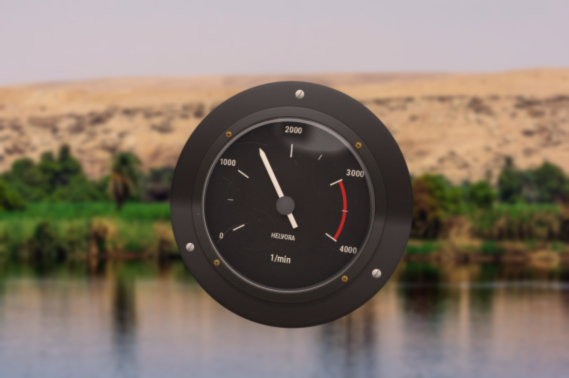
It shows 1500 (rpm)
